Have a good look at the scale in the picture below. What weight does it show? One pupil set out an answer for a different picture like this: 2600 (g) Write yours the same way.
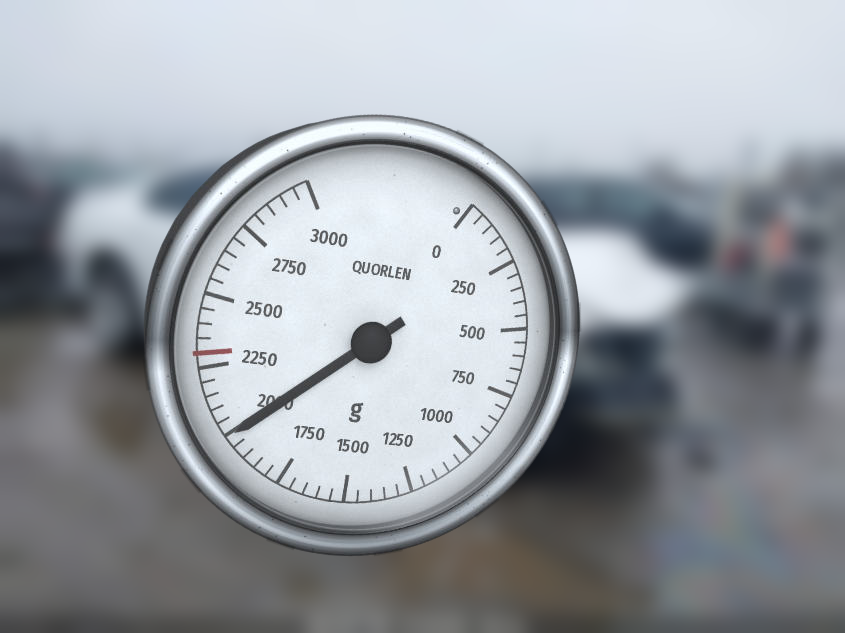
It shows 2000 (g)
